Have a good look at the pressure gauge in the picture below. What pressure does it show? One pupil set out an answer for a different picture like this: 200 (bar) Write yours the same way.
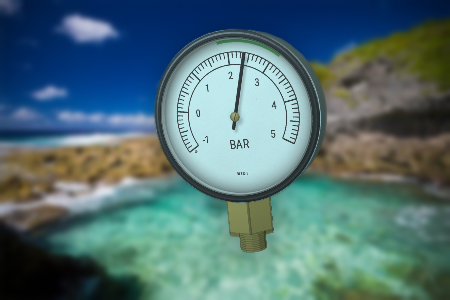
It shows 2.4 (bar)
